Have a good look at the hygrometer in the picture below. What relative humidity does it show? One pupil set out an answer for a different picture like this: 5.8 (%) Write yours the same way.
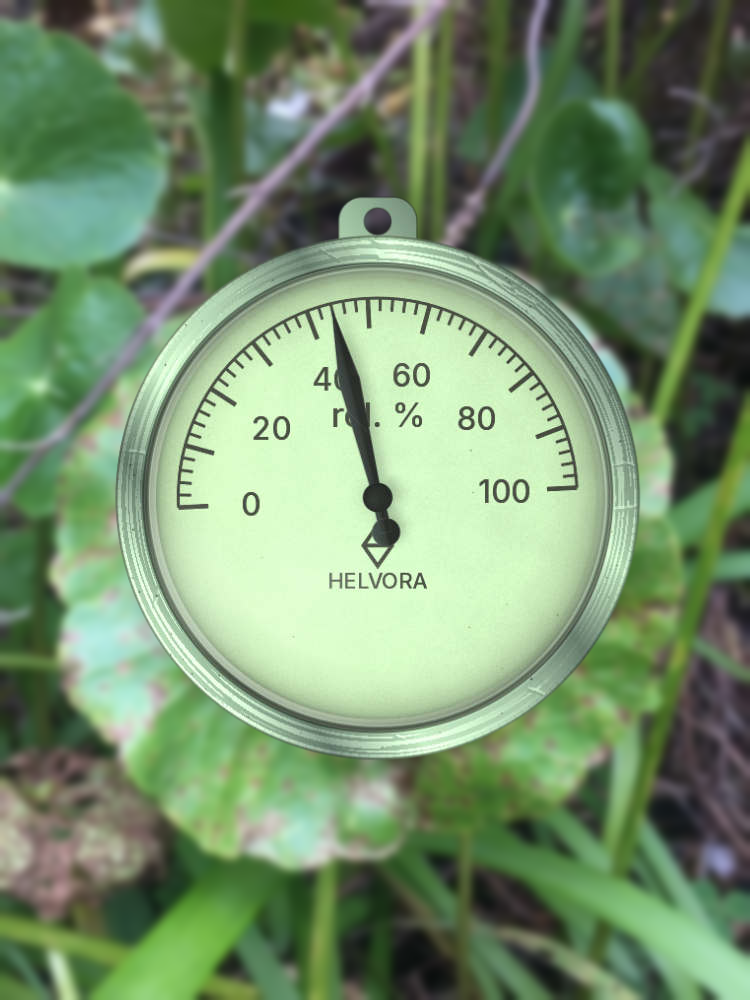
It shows 44 (%)
